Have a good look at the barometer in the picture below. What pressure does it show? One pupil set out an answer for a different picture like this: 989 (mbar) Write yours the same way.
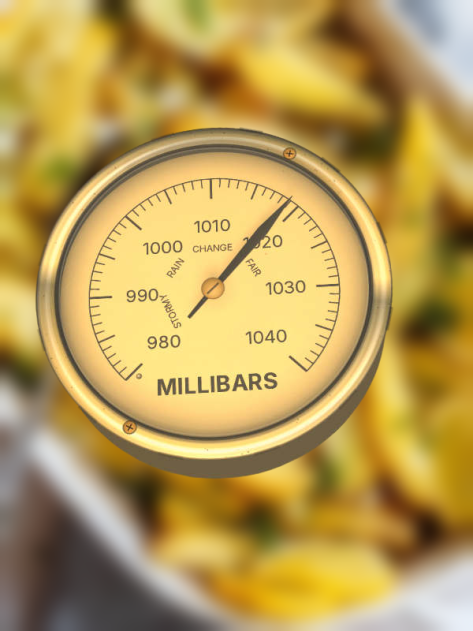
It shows 1019 (mbar)
